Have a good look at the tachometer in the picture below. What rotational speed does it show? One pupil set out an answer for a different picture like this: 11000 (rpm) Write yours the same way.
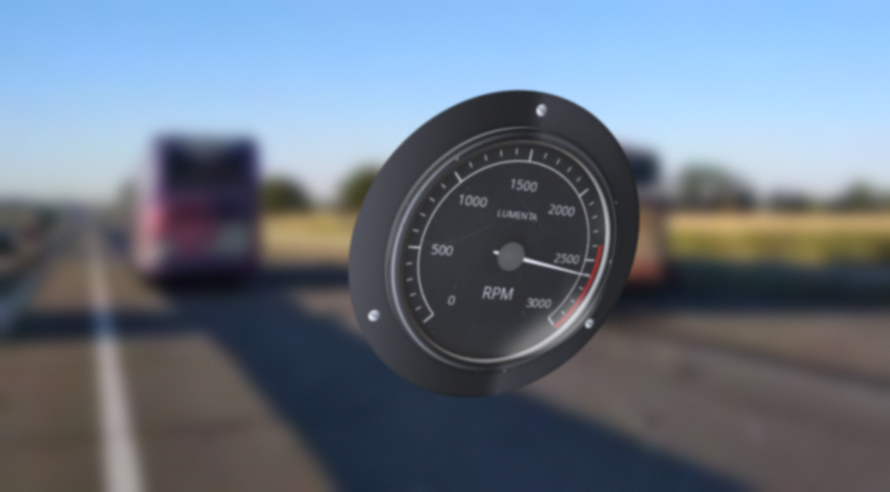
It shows 2600 (rpm)
